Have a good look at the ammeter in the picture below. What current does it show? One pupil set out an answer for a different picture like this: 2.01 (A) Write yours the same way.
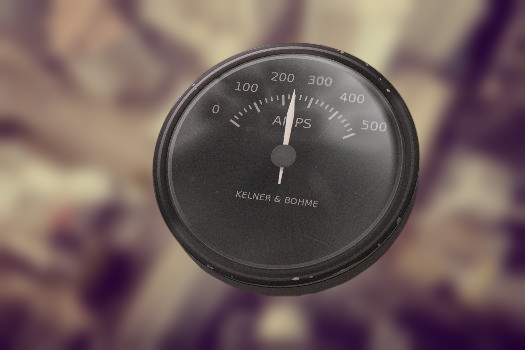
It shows 240 (A)
